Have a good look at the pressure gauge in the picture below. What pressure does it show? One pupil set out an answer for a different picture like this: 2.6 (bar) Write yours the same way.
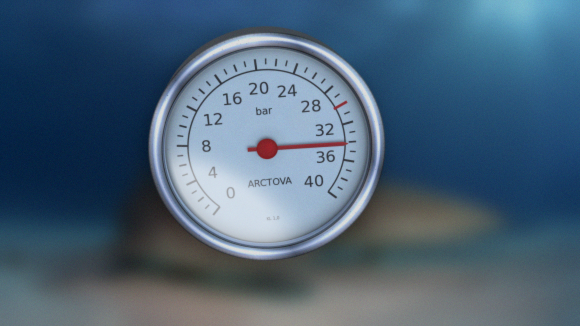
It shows 34 (bar)
